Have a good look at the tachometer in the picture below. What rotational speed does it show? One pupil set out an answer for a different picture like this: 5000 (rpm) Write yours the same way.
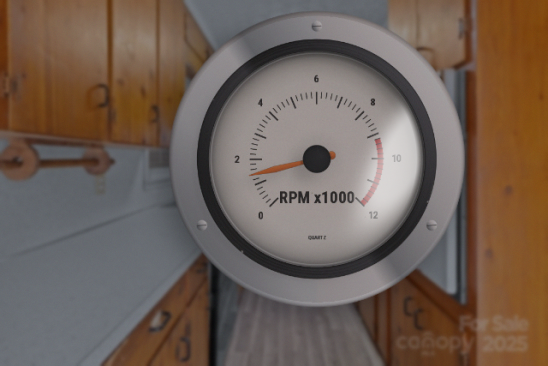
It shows 1400 (rpm)
